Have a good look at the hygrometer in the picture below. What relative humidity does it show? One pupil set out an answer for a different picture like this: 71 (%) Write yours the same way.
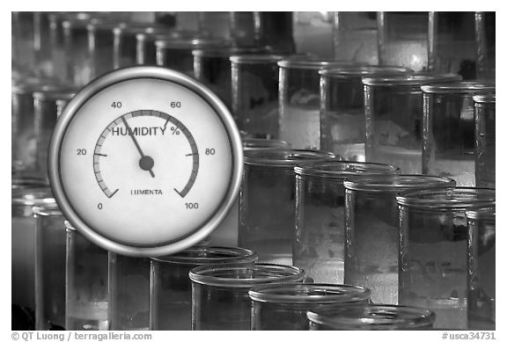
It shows 40 (%)
